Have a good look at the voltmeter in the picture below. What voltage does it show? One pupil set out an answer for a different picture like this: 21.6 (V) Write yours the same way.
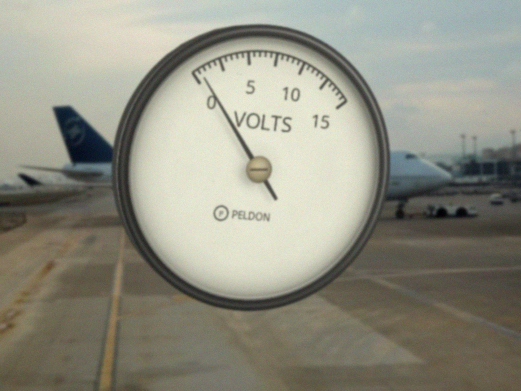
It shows 0.5 (V)
